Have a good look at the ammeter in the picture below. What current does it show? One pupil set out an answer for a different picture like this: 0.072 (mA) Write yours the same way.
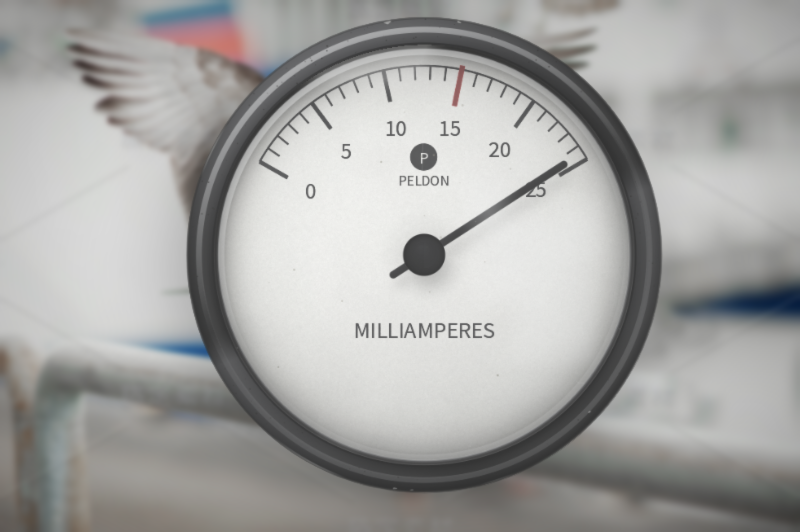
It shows 24.5 (mA)
